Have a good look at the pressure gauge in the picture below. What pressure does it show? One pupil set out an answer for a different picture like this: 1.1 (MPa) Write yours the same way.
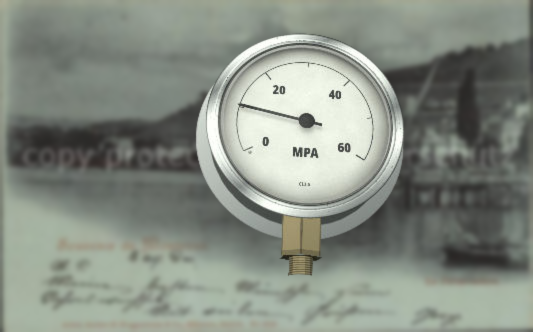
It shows 10 (MPa)
